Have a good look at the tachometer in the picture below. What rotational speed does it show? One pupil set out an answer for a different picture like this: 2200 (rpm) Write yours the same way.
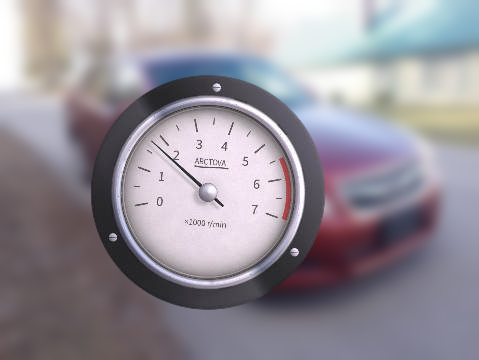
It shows 1750 (rpm)
